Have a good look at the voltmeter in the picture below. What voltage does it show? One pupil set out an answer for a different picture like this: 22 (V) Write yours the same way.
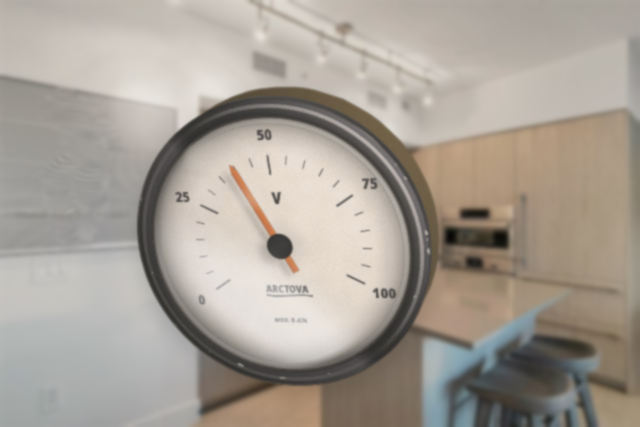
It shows 40 (V)
